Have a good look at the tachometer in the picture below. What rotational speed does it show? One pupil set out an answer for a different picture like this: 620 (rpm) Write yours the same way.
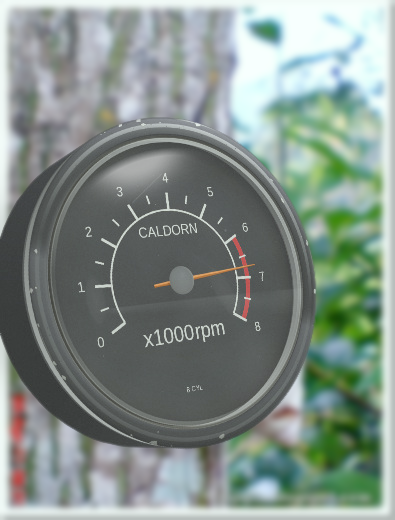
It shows 6750 (rpm)
